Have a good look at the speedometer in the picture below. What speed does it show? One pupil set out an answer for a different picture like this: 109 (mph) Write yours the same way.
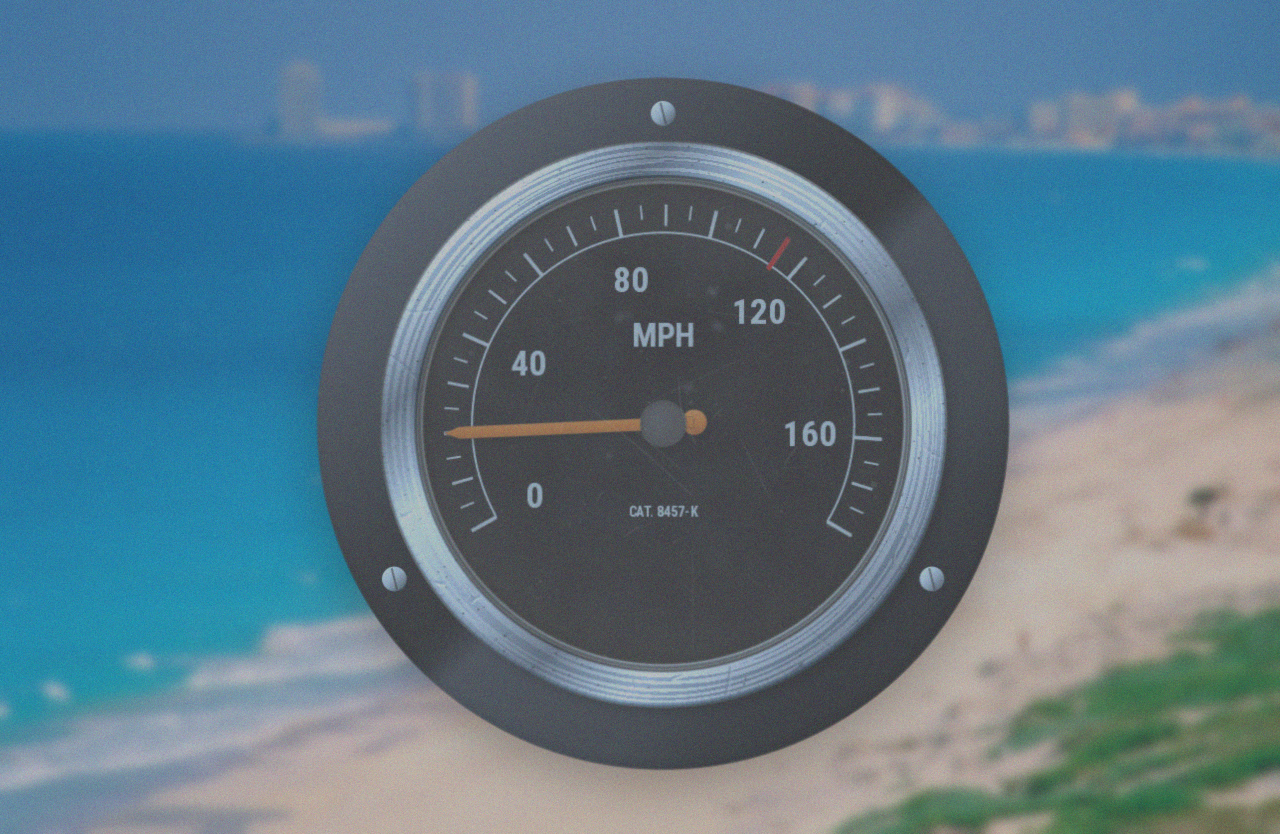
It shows 20 (mph)
